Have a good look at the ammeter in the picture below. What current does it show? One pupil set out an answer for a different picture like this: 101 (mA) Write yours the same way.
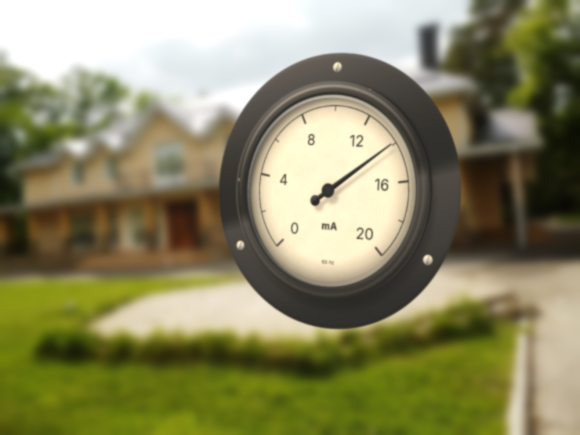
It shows 14 (mA)
